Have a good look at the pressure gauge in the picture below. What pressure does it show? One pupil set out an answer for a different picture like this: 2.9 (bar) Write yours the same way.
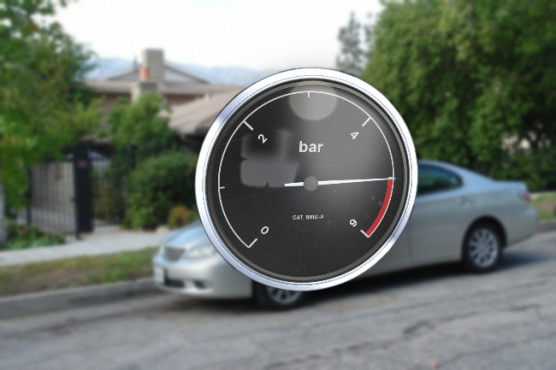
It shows 5 (bar)
